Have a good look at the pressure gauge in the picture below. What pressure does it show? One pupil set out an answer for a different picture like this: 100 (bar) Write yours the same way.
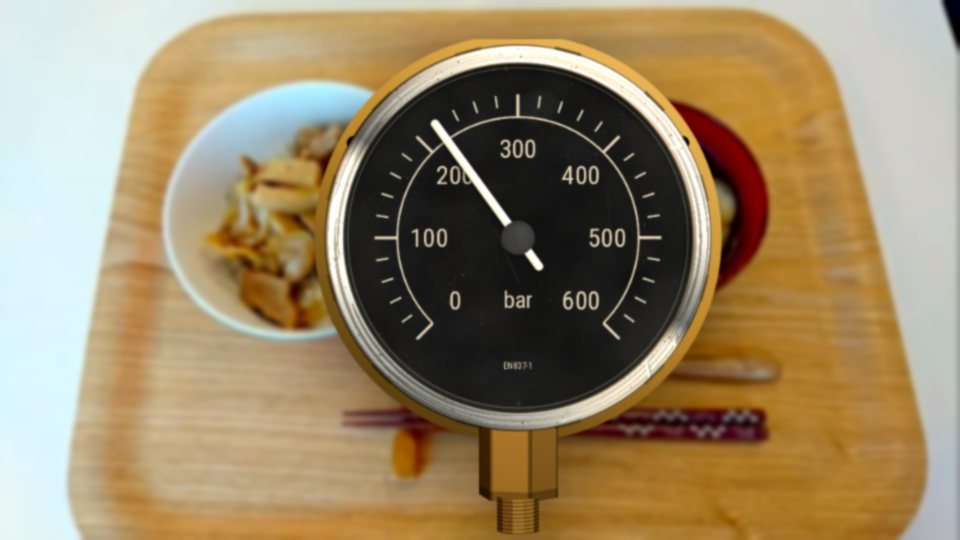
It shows 220 (bar)
